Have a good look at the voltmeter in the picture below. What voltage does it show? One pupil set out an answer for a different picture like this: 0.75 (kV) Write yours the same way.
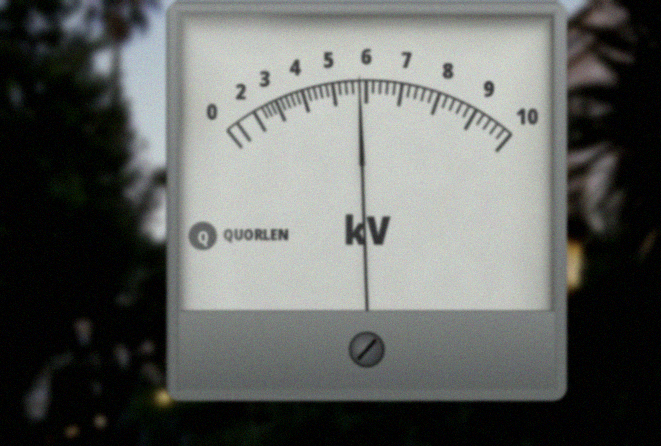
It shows 5.8 (kV)
